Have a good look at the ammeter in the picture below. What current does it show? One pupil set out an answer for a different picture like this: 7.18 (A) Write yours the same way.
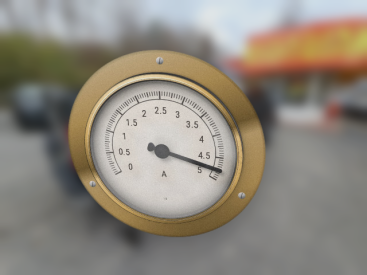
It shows 4.75 (A)
